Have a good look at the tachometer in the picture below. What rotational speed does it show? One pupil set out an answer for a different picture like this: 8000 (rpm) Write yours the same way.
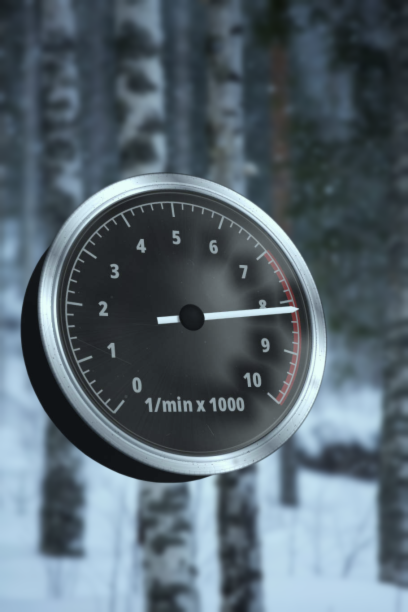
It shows 8200 (rpm)
